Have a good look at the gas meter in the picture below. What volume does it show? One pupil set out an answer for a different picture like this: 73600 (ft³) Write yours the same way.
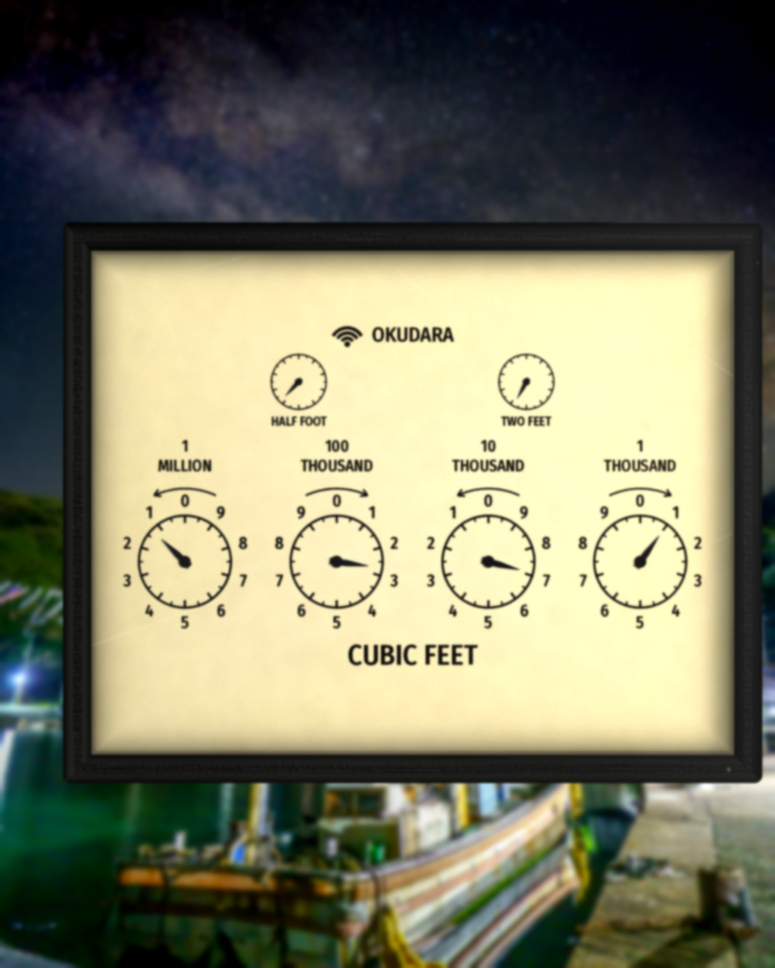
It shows 127100 (ft³)
